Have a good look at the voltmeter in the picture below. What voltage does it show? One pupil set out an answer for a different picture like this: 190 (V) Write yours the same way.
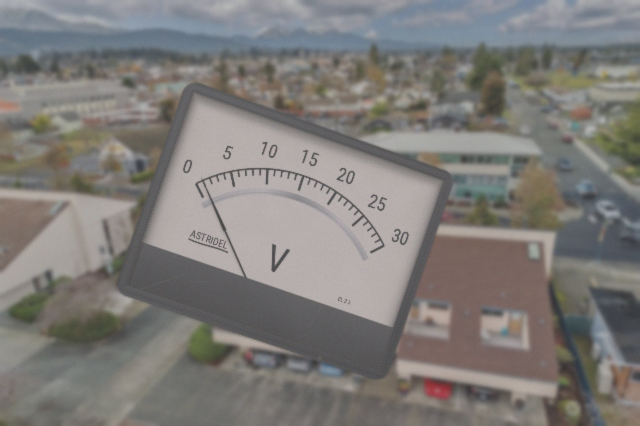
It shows 1 (V)
